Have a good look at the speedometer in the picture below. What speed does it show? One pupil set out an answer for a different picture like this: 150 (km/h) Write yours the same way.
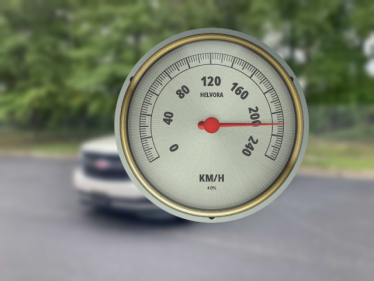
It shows 210 (km/h)
